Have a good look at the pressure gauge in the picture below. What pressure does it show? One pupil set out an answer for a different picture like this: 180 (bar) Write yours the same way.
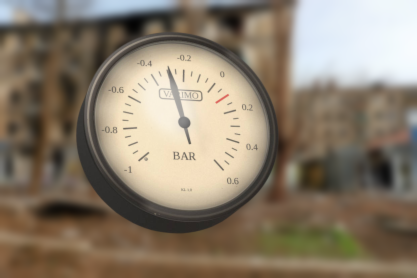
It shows -0.3 (bar)
